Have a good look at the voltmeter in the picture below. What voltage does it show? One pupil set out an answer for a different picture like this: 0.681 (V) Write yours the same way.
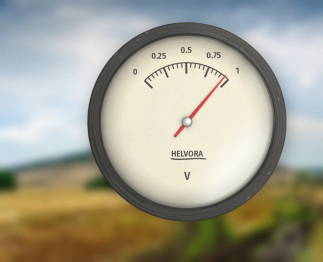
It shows 0.95 (V)
